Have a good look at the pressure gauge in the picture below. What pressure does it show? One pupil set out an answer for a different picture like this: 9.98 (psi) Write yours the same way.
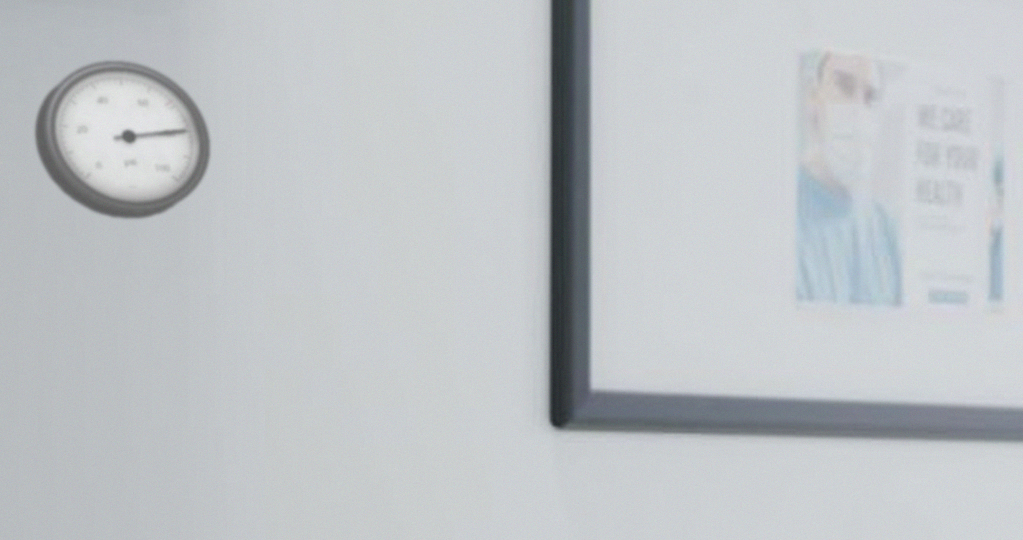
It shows 80 (psi)
